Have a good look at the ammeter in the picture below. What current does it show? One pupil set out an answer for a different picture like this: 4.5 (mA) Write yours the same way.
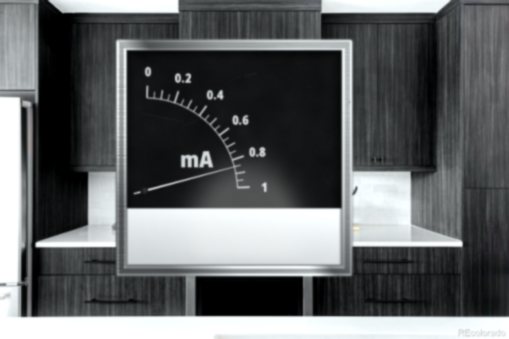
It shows 0.85 (mA)
